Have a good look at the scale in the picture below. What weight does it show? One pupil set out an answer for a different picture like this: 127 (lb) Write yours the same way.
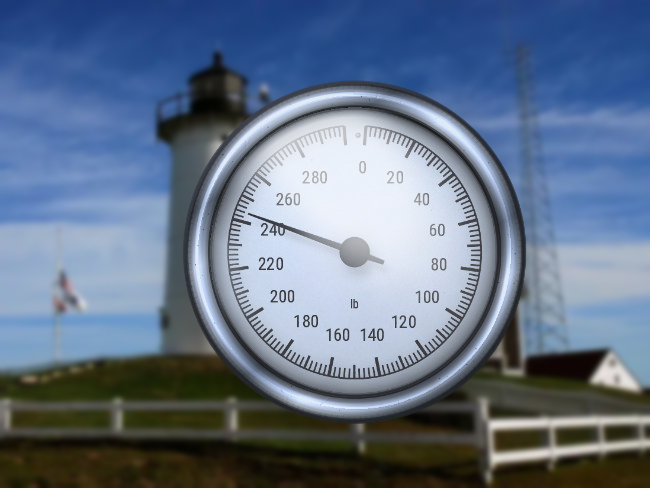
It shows 244 (lb)
